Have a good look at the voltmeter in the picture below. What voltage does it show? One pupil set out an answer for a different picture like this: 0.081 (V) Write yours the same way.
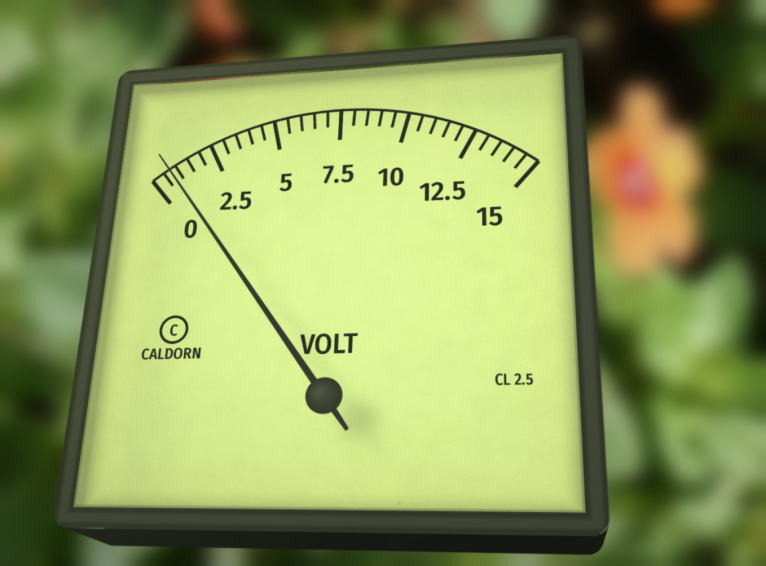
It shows 0.75 (V)
